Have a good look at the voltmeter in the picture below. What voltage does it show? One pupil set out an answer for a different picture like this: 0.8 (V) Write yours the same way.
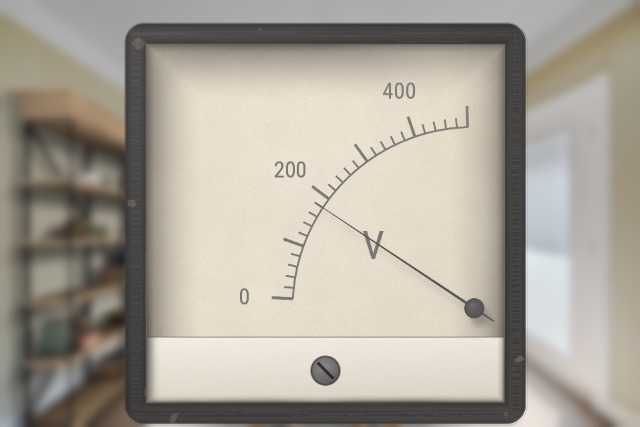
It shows 180 (V)
